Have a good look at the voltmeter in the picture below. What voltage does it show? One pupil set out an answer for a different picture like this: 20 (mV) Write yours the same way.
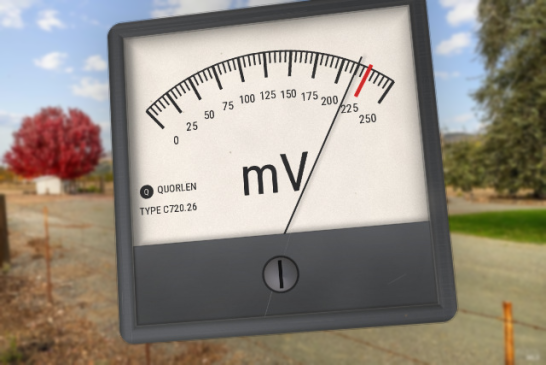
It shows 215 (mV)
